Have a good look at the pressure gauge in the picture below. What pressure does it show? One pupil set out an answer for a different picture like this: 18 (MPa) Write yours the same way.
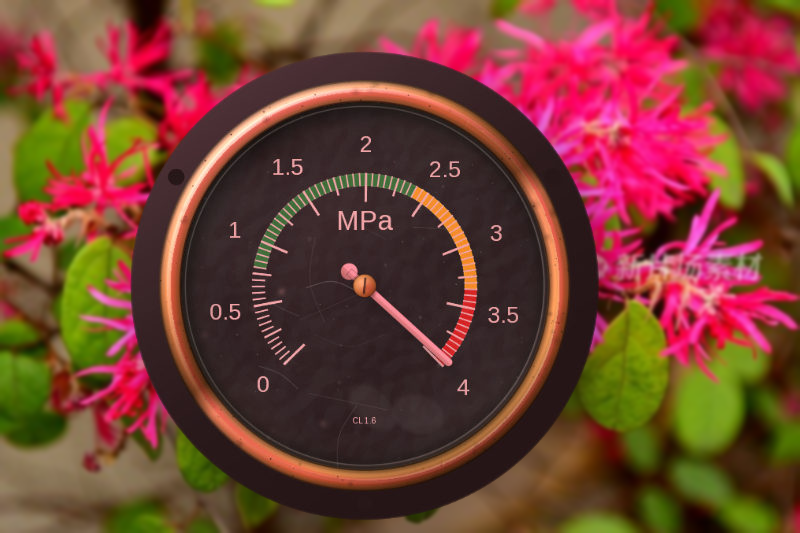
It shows 3.95 (MPa)
